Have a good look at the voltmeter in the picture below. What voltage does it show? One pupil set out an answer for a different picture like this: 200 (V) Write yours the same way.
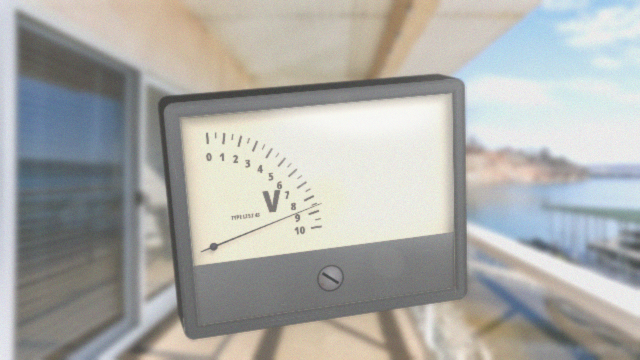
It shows 8.5 (V)
